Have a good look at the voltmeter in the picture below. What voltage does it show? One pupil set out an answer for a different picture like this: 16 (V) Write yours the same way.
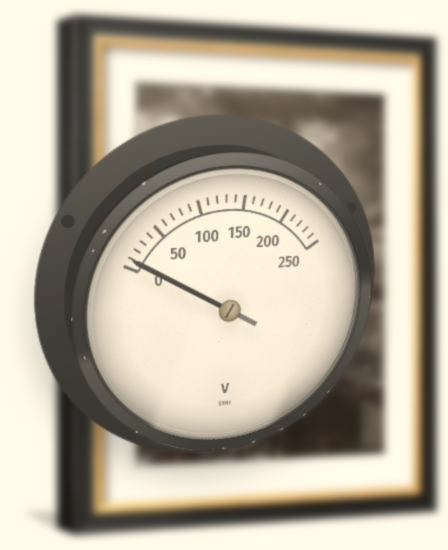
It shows 10 (V)
